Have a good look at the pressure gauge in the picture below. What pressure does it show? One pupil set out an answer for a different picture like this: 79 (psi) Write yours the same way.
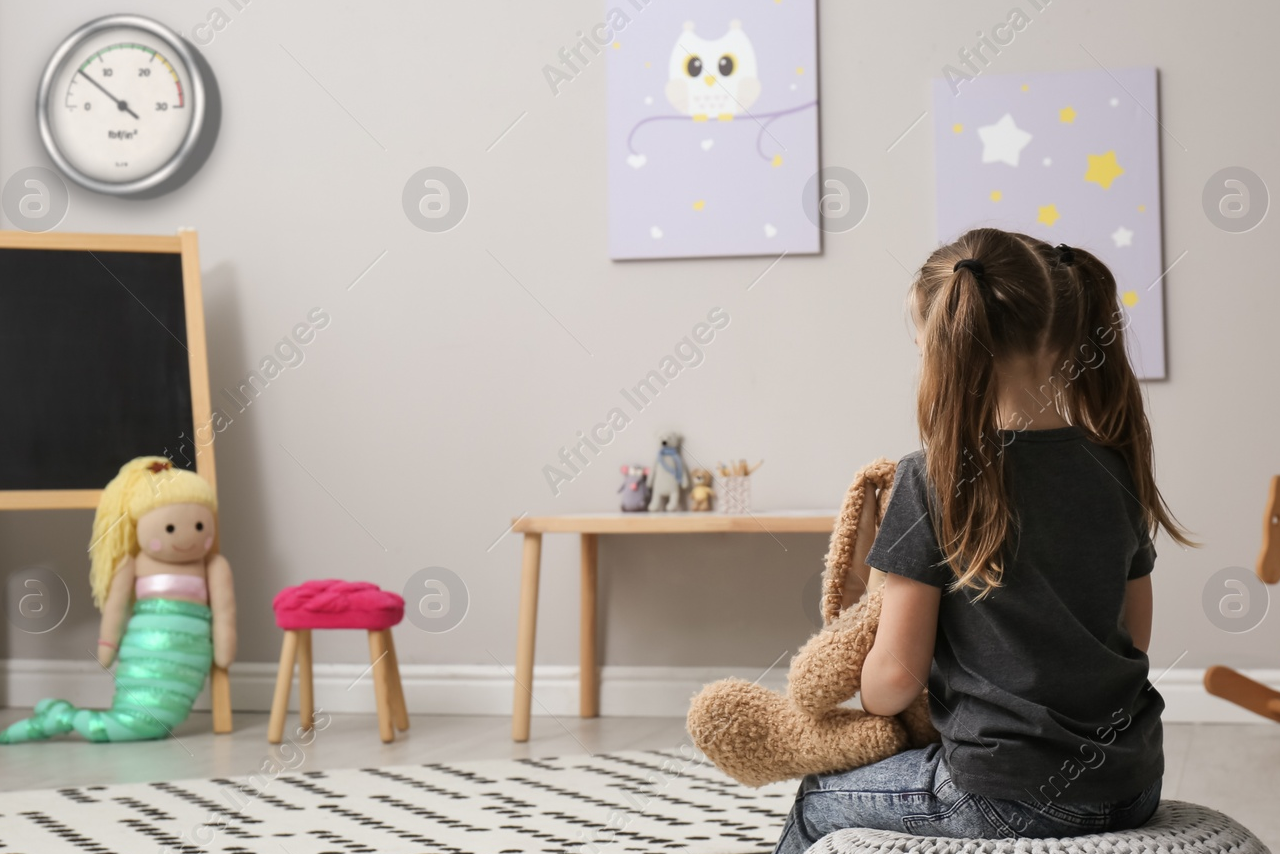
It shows 6 (psi)
